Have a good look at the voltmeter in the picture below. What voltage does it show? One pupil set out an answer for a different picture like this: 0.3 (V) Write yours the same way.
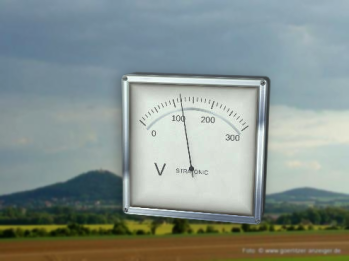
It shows 120 (V)
